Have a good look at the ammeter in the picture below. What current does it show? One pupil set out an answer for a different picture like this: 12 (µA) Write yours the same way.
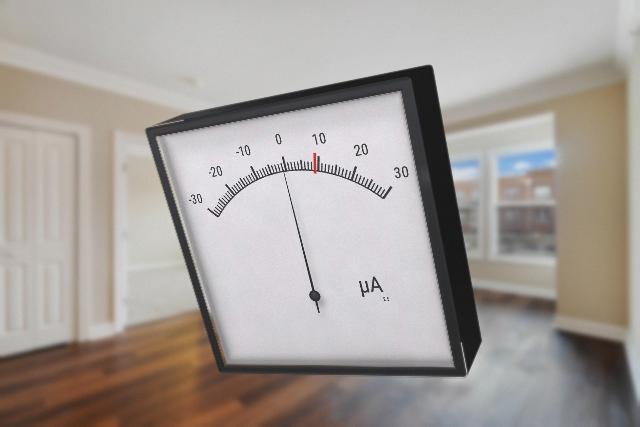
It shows 0 (µA)
